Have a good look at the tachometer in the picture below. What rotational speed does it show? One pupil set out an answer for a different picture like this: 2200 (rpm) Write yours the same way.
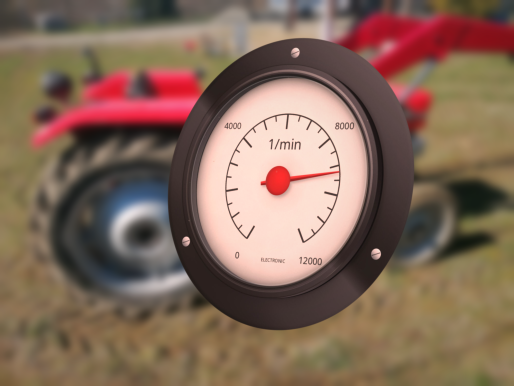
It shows 9250 (rpm)
